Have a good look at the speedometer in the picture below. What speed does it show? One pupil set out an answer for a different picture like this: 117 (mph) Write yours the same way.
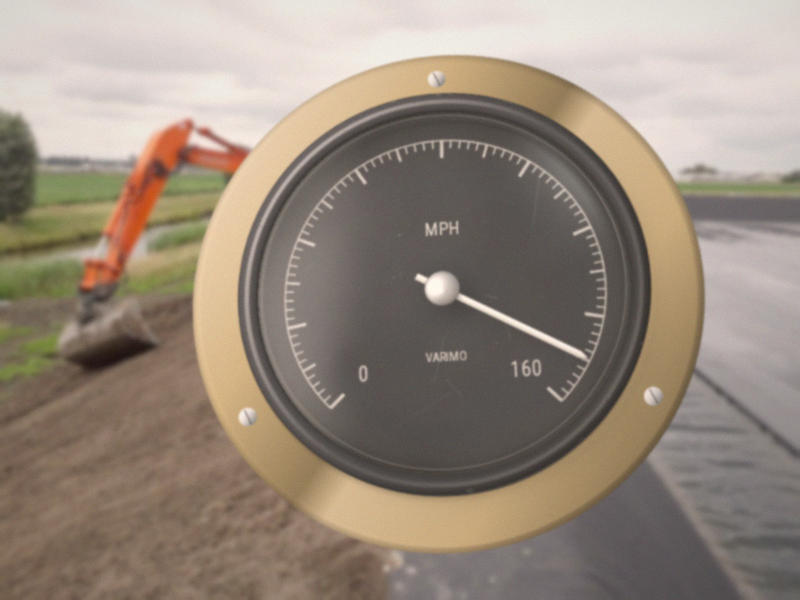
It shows 150 (mph)
